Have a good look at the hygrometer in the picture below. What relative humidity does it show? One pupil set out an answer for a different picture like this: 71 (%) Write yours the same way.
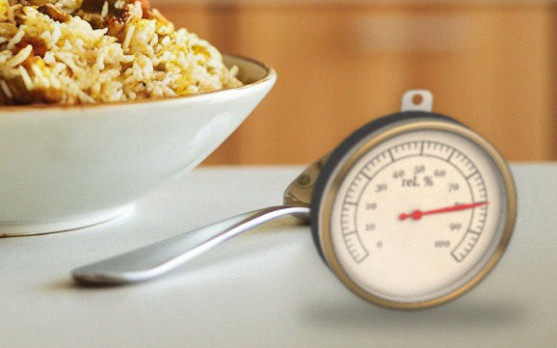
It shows 80 (%)
